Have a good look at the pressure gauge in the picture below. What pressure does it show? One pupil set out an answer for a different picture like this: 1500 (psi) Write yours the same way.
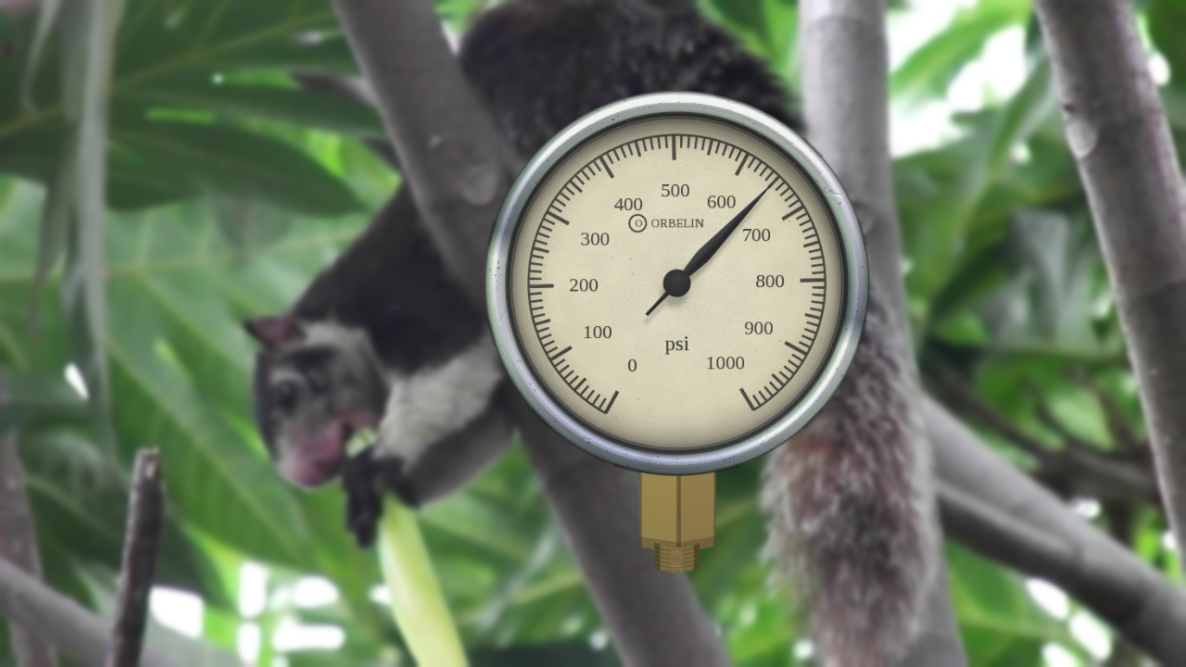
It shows 650 (psi)
